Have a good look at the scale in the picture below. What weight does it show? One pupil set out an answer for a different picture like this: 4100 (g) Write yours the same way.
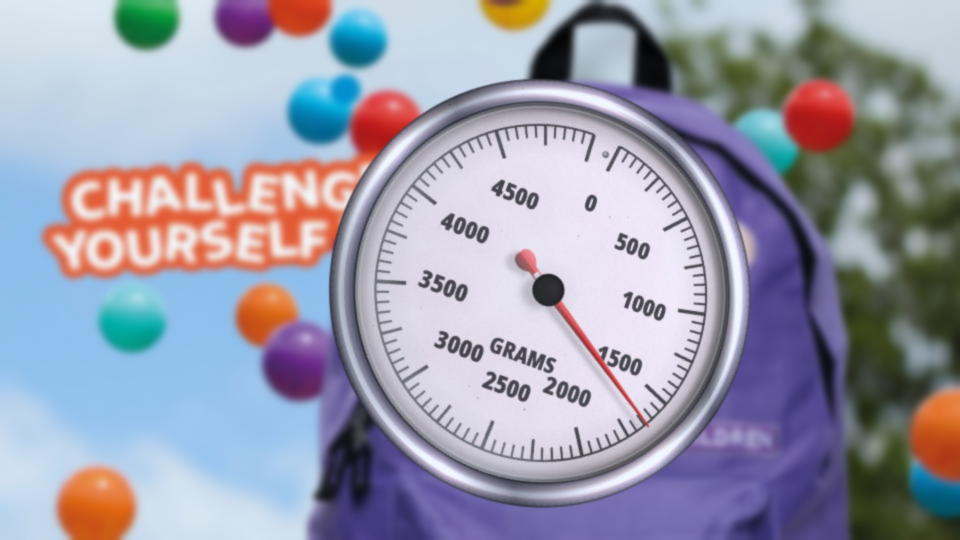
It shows 1650 (g)
